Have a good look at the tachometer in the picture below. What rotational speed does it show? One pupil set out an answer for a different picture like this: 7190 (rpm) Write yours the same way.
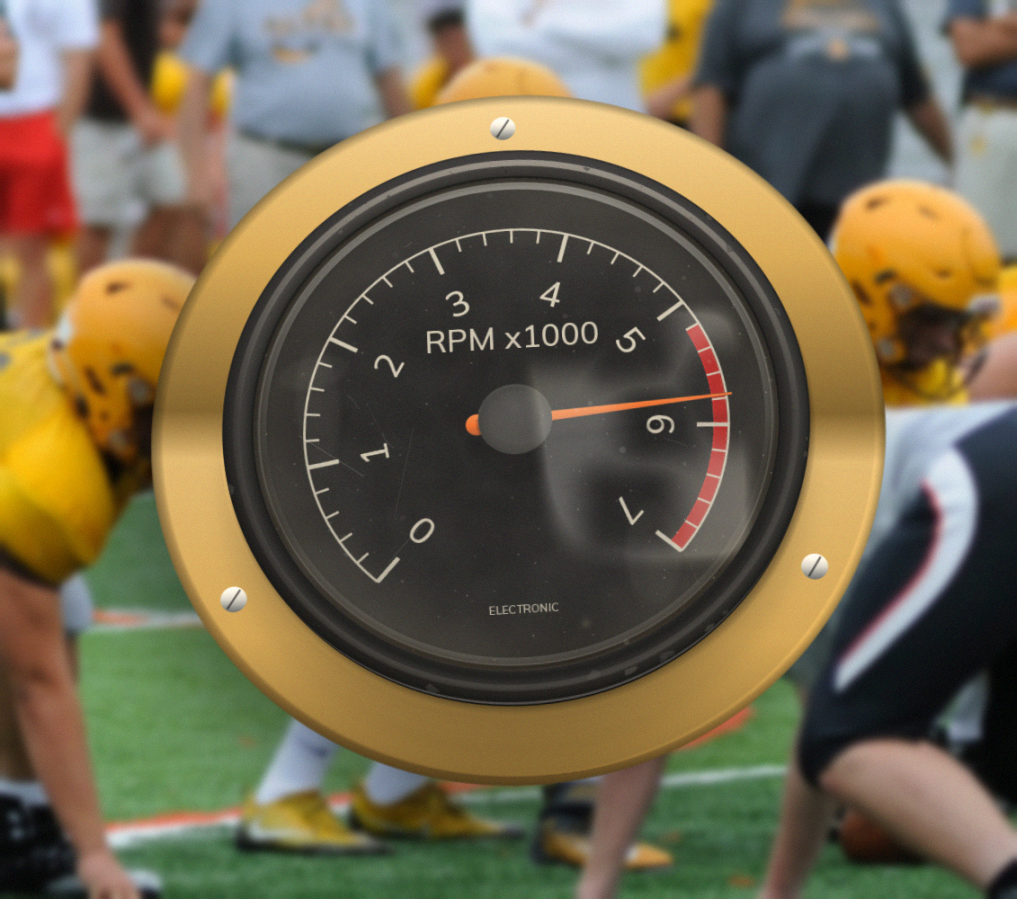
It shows 5800 (rpm)
